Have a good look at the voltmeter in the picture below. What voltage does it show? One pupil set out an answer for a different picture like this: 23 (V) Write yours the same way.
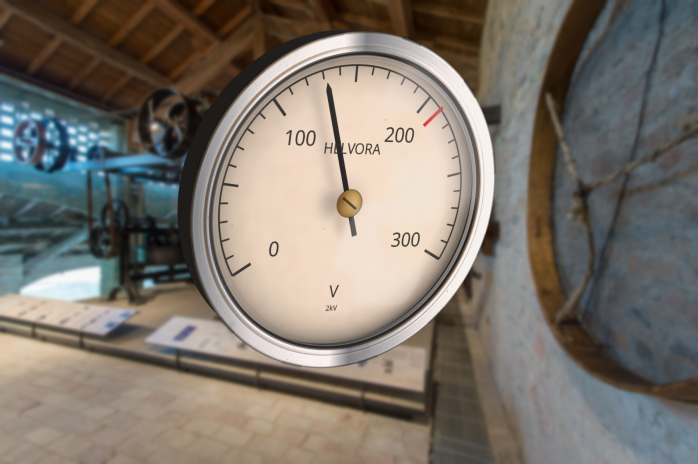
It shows 130 (V)
